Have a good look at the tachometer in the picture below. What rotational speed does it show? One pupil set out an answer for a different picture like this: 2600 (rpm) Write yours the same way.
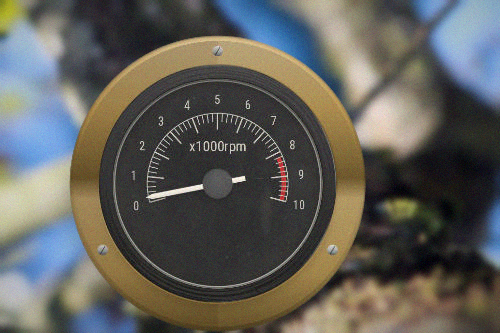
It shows 200 (rpm)
